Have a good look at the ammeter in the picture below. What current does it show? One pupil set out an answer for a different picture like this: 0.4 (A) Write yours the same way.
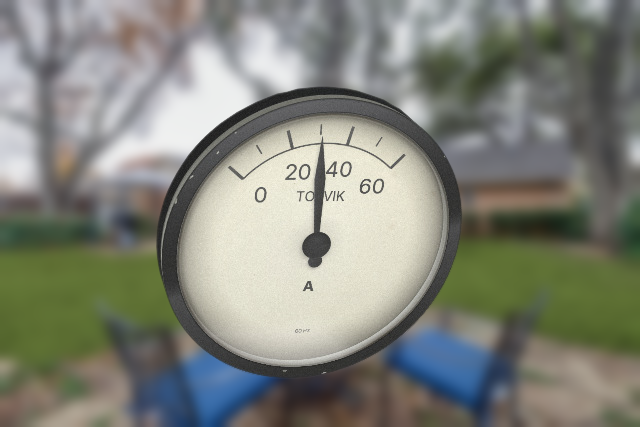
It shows 30 (A)
